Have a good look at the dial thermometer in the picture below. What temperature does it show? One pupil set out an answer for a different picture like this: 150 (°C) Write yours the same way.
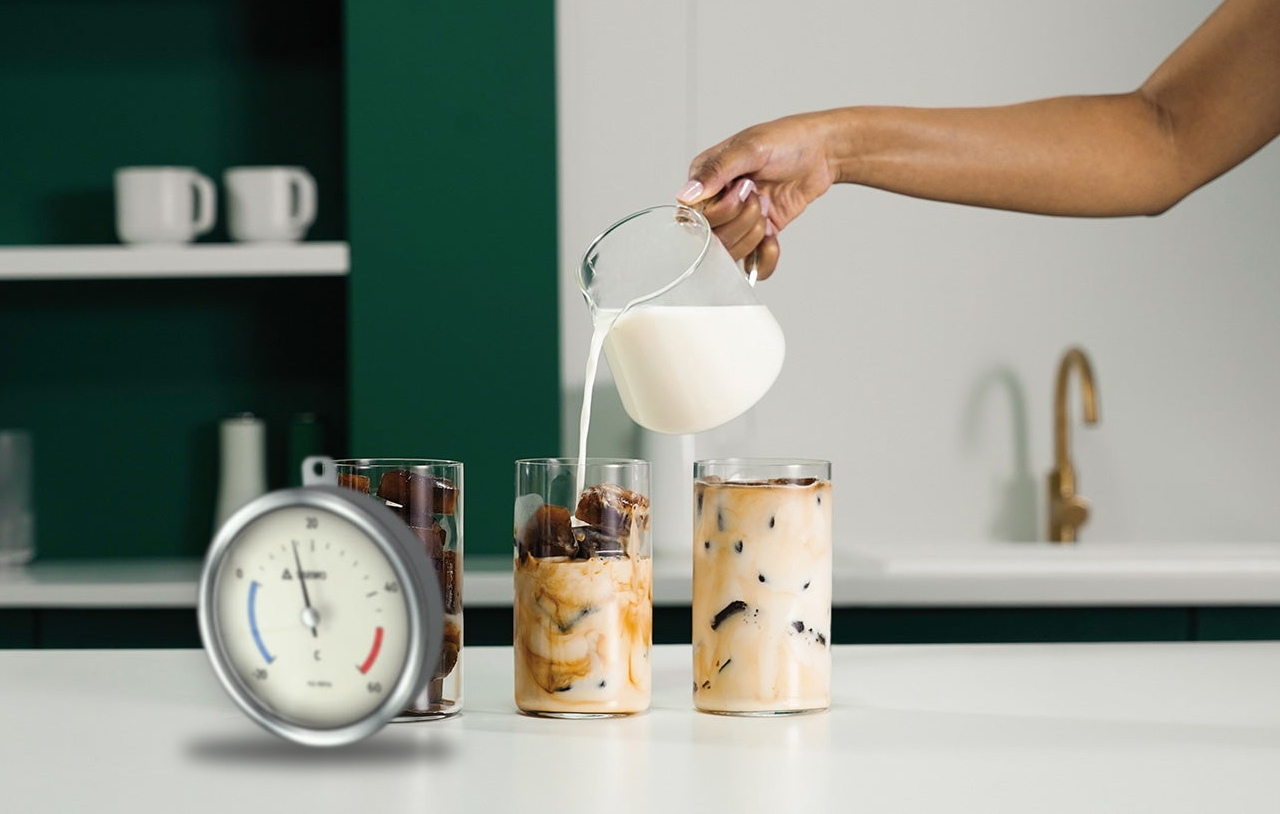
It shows 16 (°C)
